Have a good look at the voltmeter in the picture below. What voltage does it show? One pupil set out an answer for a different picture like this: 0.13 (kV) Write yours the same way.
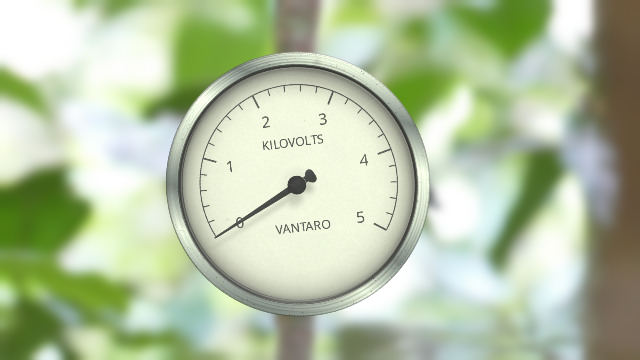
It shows 0 (kV)
